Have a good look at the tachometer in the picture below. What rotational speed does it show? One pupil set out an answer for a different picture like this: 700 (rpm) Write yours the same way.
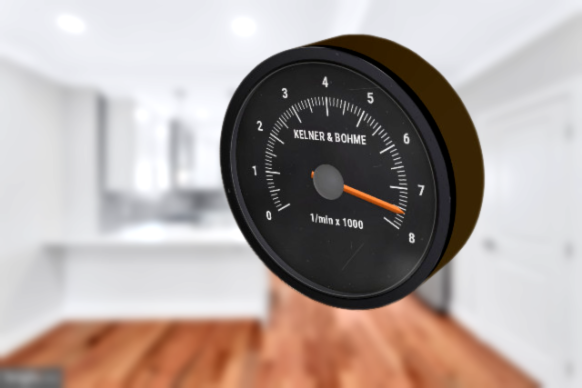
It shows 7500 (rpm)
